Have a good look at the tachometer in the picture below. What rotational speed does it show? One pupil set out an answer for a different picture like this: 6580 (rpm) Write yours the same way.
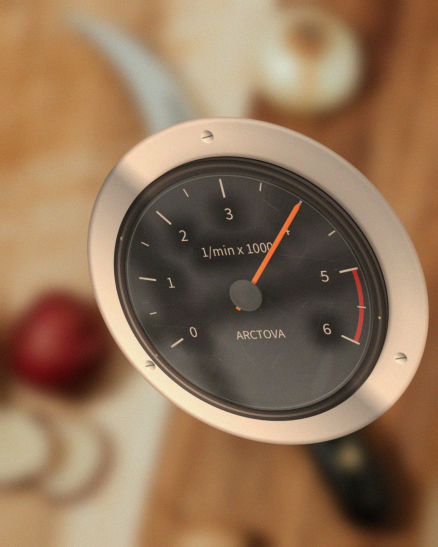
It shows 4000 (rpm)
